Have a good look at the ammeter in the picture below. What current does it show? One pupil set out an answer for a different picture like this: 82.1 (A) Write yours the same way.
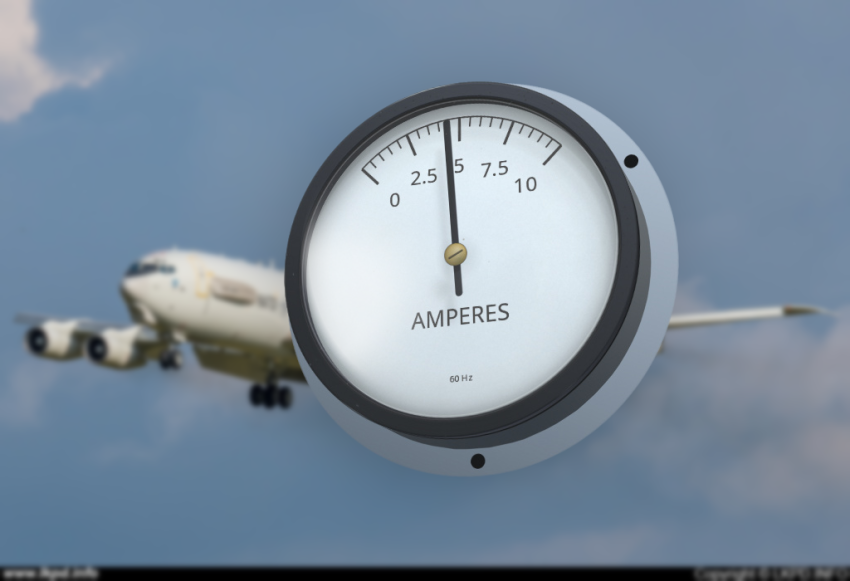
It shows 4.5 (A)
